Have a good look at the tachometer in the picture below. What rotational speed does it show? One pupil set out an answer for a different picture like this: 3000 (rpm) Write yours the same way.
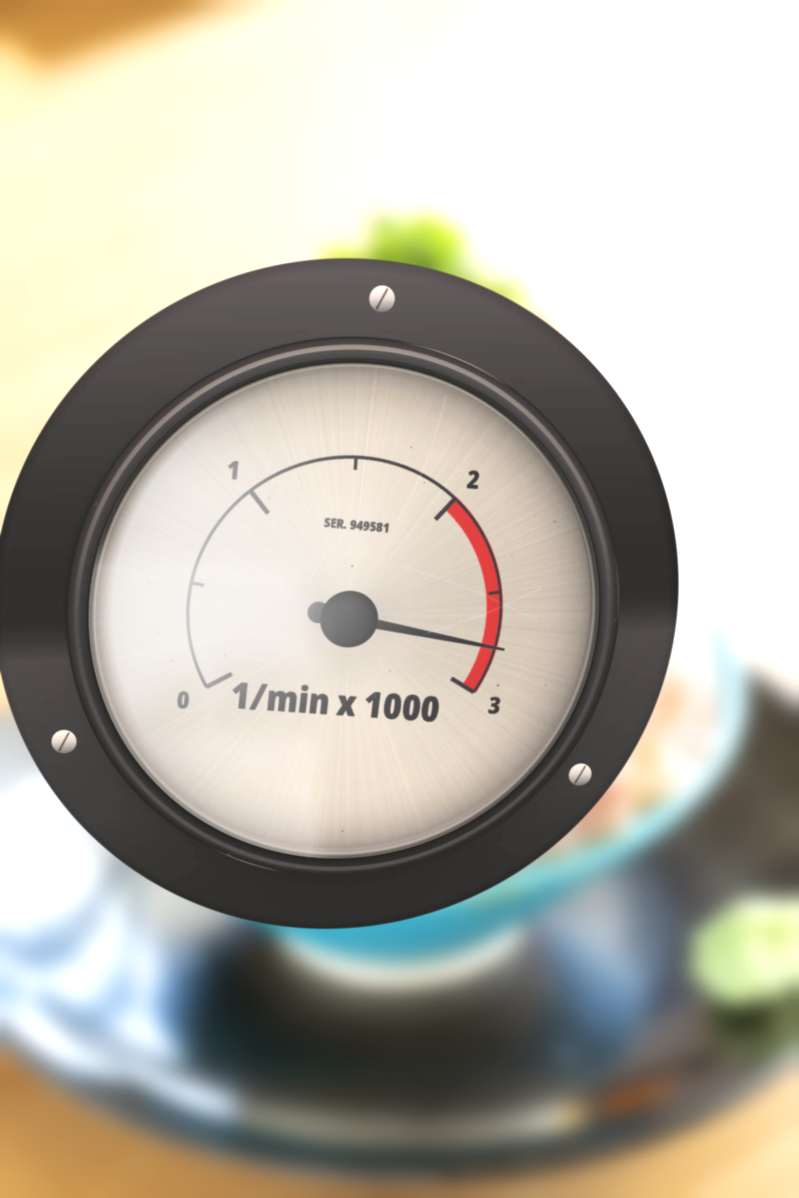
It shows 2750 (rpm)
